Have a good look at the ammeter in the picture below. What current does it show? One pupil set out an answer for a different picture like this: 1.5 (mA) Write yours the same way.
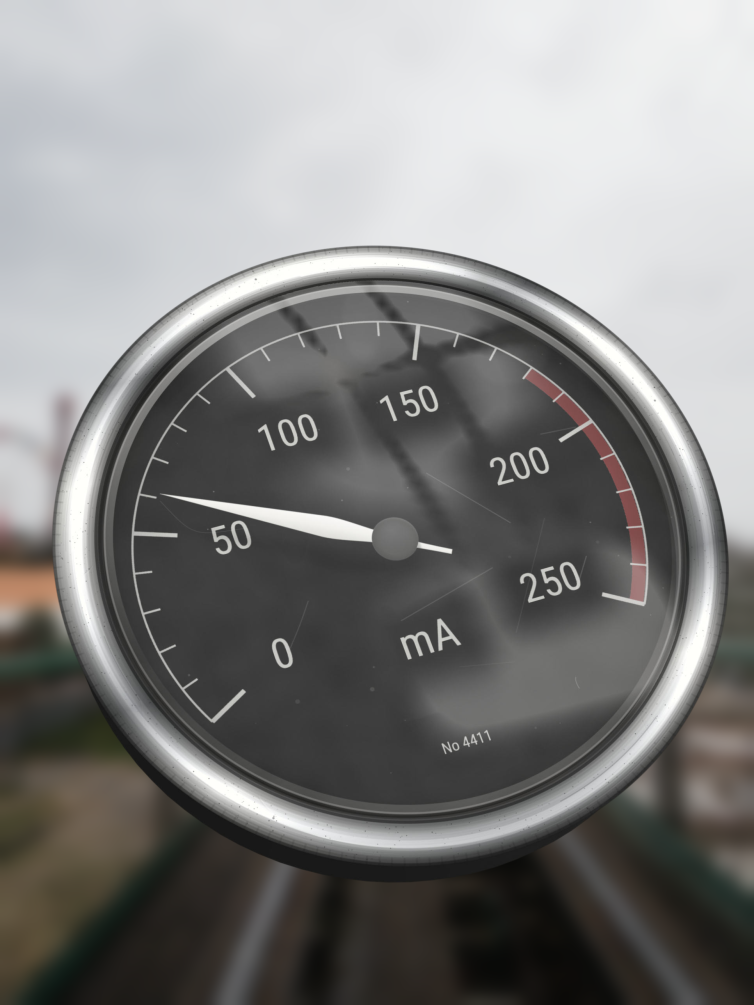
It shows 60 (mA)
